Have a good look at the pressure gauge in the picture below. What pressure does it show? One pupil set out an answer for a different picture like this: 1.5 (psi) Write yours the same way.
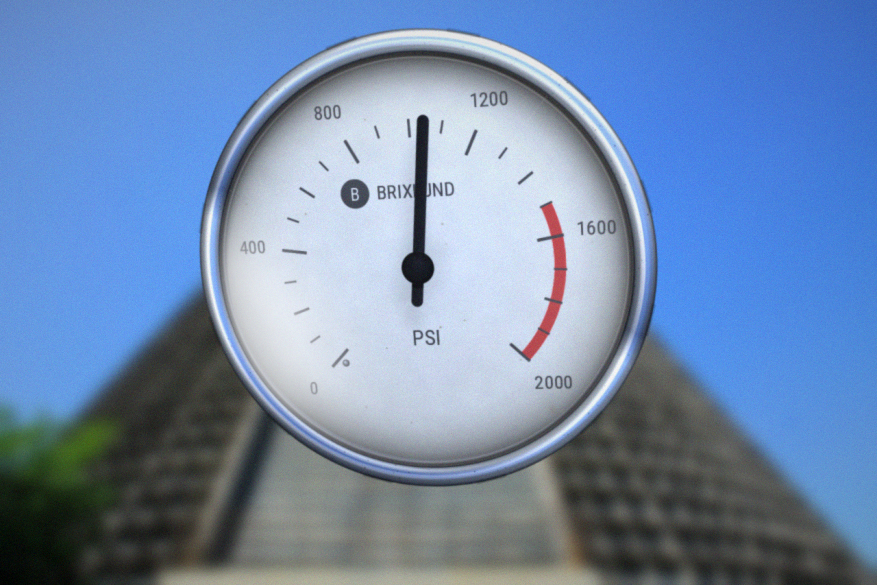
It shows 1050 (psi)
